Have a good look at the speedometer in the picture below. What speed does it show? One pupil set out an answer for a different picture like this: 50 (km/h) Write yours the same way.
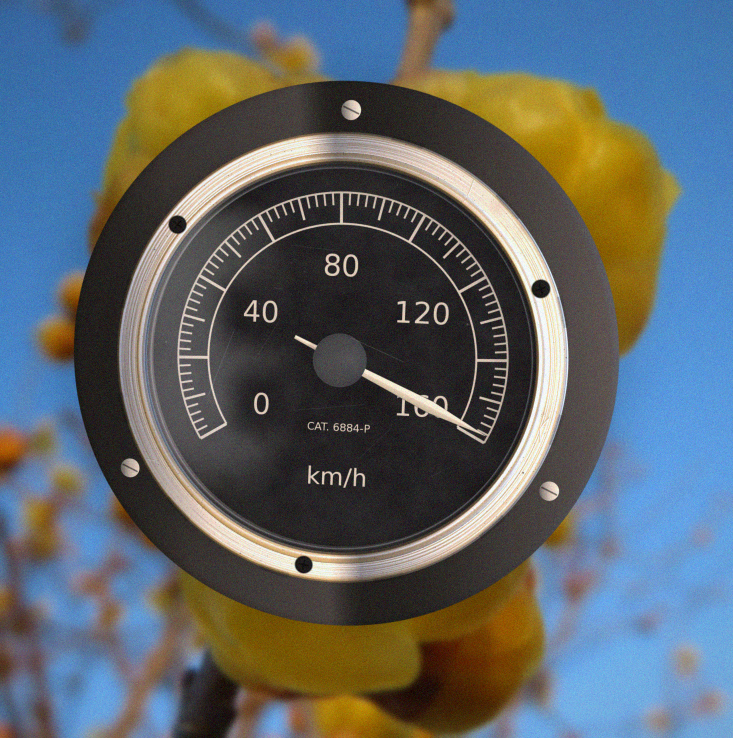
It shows 158 (km/h)
